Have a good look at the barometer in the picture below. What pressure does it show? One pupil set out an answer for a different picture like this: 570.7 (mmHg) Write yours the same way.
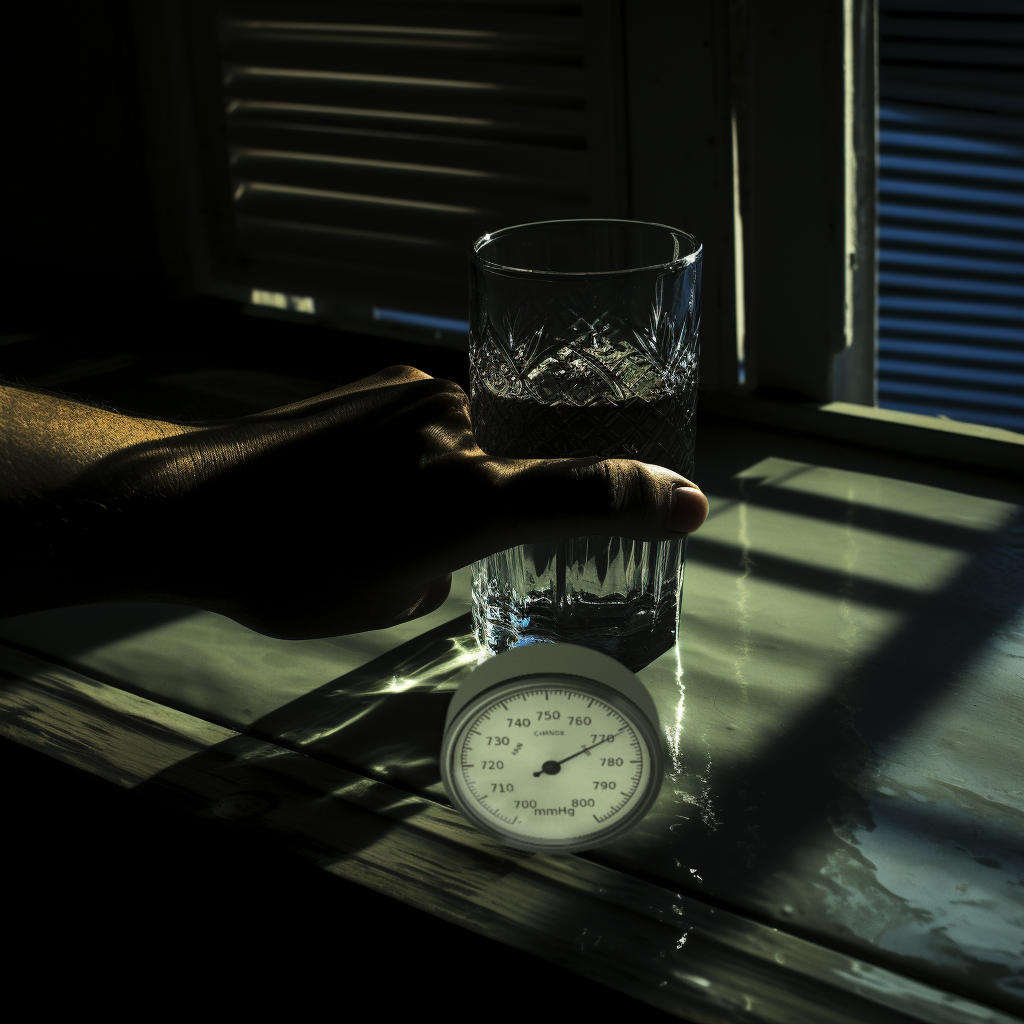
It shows 770 (mmHg)
